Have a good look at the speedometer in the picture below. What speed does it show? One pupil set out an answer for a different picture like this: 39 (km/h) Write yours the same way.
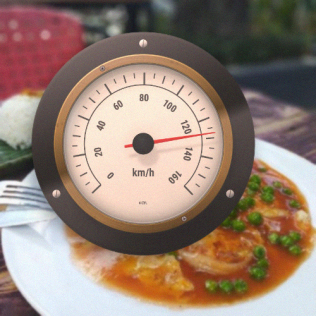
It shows 127.5 (km/h)
